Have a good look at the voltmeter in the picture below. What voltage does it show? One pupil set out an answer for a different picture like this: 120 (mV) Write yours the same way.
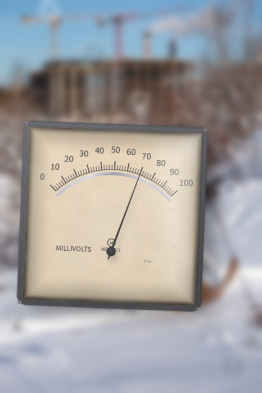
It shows 70 (mV)
